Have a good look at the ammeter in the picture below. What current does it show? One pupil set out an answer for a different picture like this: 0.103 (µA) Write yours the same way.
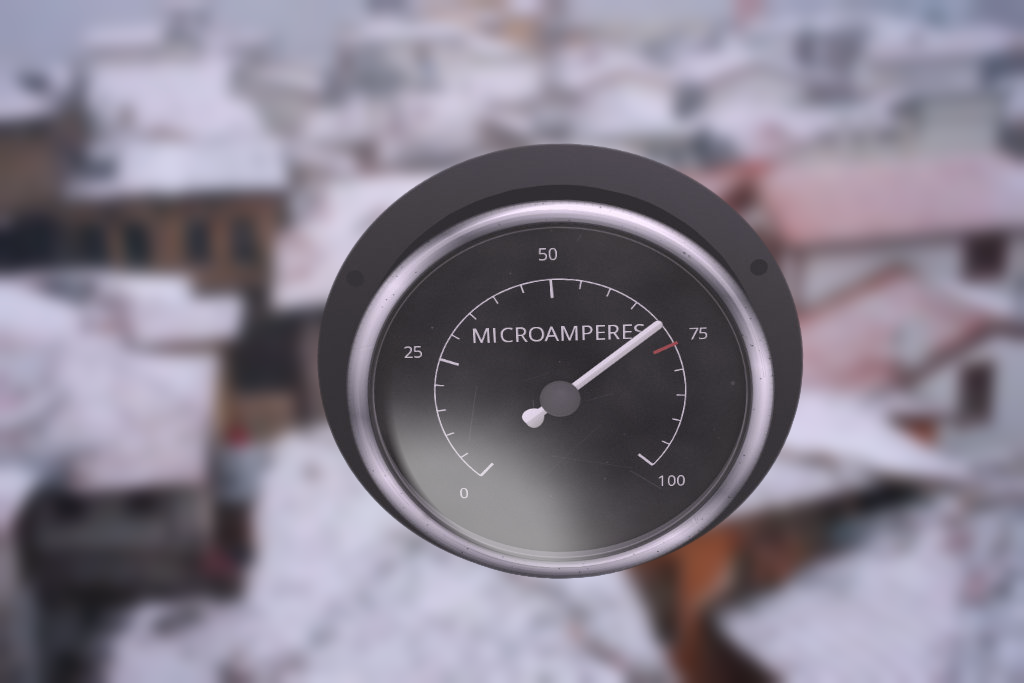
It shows 70 (µA)
